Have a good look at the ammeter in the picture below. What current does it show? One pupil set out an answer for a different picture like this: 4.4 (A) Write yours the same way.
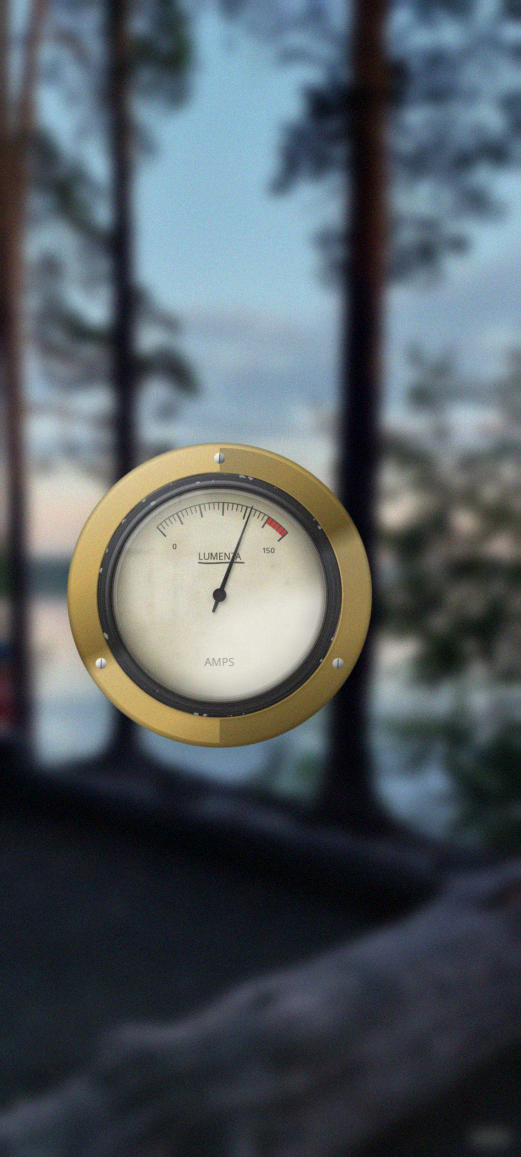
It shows 105 (A)
